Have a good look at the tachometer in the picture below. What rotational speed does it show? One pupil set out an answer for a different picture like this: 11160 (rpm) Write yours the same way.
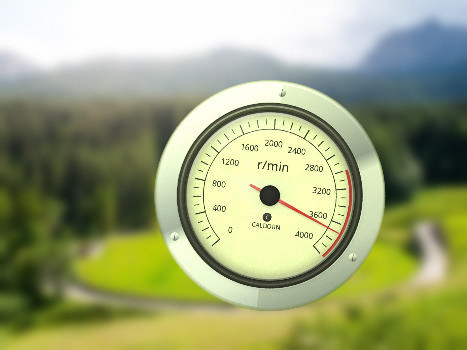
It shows 3700 (rpm)
